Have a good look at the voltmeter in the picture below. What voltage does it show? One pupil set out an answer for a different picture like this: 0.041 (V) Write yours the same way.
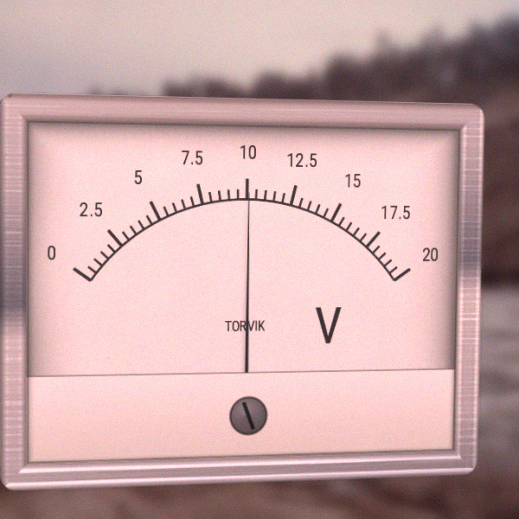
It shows 10 (V)
